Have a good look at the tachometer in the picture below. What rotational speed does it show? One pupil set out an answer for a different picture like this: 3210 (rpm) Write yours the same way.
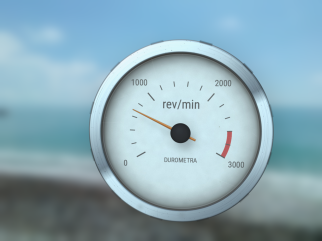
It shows 700 (rpm)
